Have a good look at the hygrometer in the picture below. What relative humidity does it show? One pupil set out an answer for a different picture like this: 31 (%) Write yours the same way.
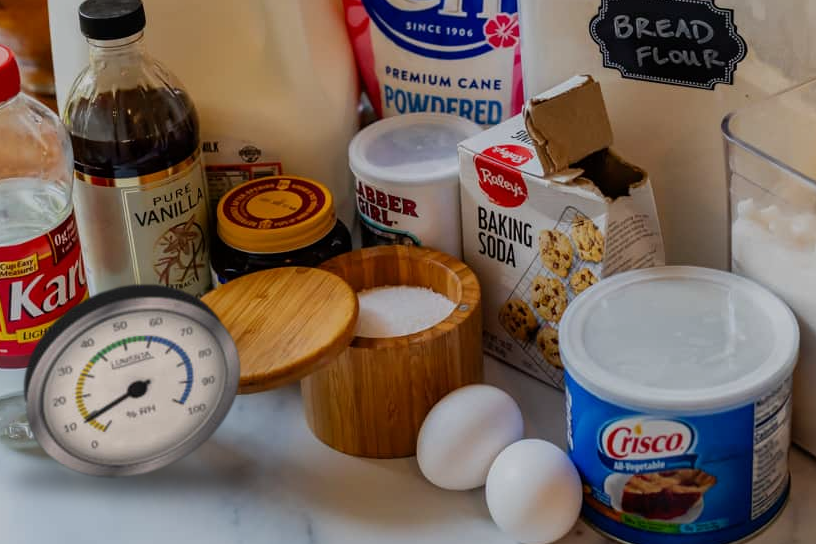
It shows 10 (%)
